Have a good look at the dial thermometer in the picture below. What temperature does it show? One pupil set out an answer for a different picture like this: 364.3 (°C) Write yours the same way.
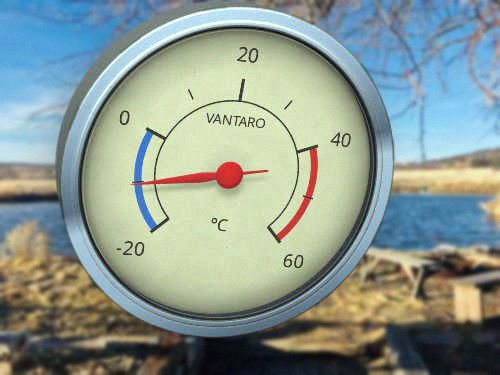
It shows -10 (°C)
